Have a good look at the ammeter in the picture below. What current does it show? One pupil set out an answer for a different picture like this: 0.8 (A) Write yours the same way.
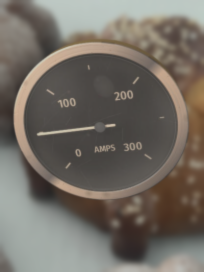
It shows 50 (A)
